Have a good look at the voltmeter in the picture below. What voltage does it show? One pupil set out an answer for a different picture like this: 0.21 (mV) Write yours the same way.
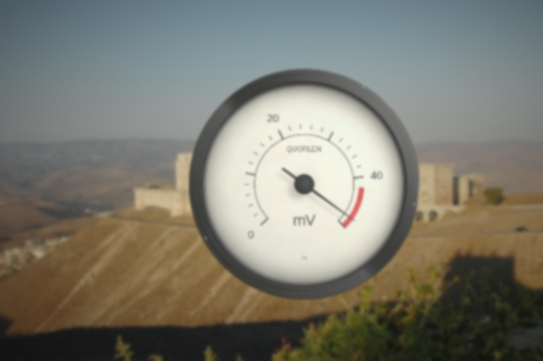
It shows 48 (mV)
